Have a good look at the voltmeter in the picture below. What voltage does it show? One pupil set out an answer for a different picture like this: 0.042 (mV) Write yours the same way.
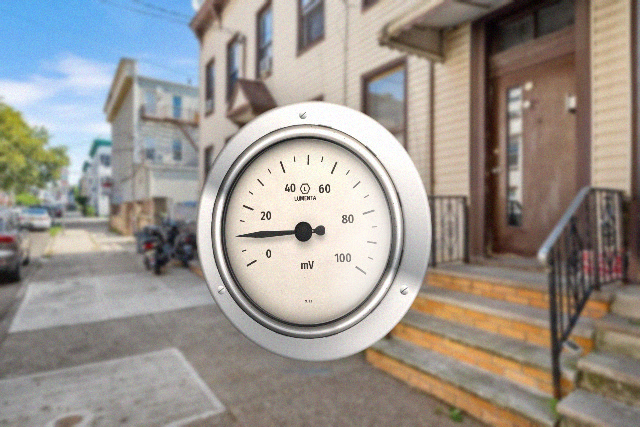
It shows 10 (mV)
